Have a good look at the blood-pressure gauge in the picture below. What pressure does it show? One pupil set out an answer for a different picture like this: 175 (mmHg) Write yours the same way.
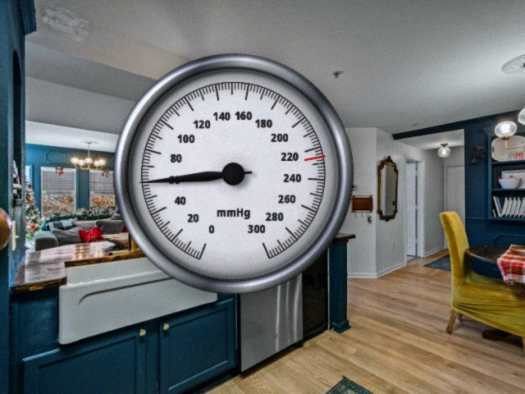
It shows 60 (mmHg)
